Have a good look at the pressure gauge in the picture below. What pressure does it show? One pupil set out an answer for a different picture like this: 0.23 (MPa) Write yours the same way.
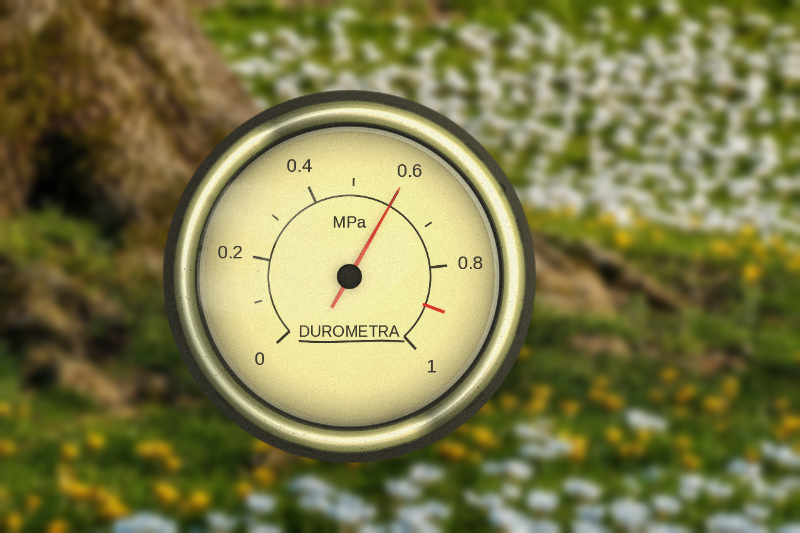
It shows 0.6 (MPa)
